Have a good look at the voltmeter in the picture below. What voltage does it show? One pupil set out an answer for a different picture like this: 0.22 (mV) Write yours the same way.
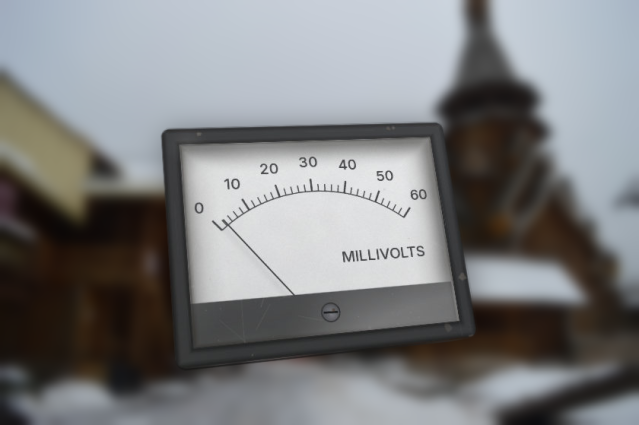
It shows 2 (mV)
